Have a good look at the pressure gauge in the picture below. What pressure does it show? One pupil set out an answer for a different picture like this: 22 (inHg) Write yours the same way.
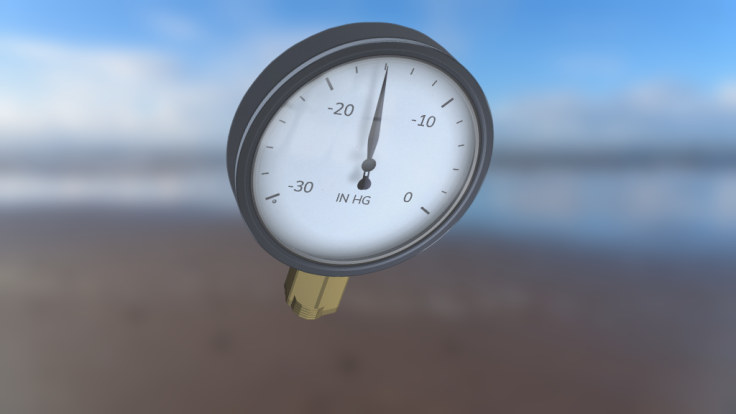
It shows -16 (inHg)
